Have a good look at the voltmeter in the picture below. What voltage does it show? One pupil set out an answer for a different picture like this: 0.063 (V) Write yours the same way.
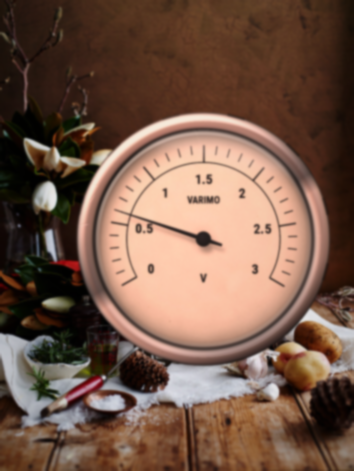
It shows 0.6 (V)
